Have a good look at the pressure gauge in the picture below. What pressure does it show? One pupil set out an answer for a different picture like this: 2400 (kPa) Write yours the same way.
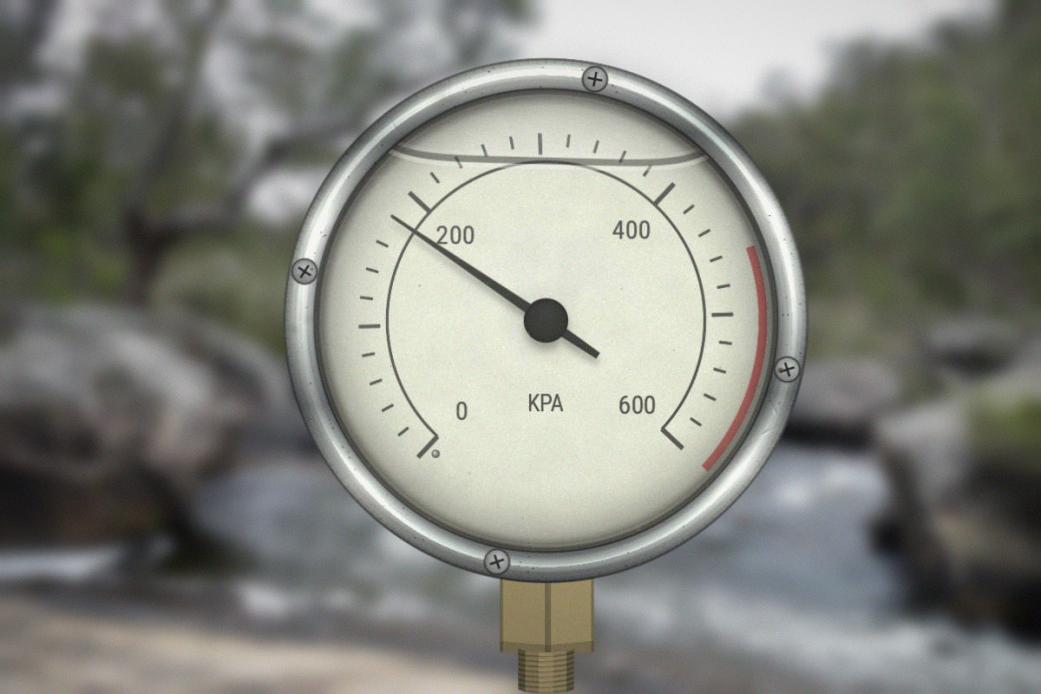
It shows 180 (kPa)
